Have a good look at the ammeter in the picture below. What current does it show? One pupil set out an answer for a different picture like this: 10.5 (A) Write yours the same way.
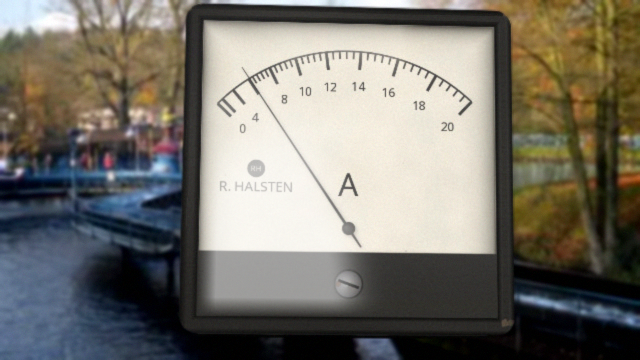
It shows 6 (A)
